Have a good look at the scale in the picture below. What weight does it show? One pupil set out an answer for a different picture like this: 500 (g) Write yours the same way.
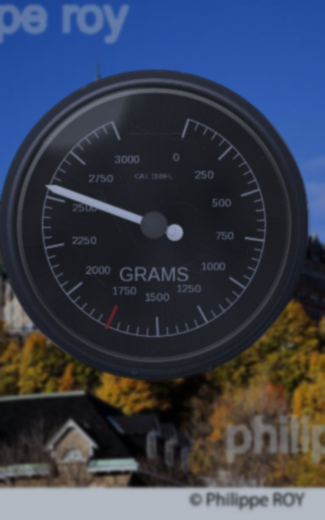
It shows 2550 (g)
